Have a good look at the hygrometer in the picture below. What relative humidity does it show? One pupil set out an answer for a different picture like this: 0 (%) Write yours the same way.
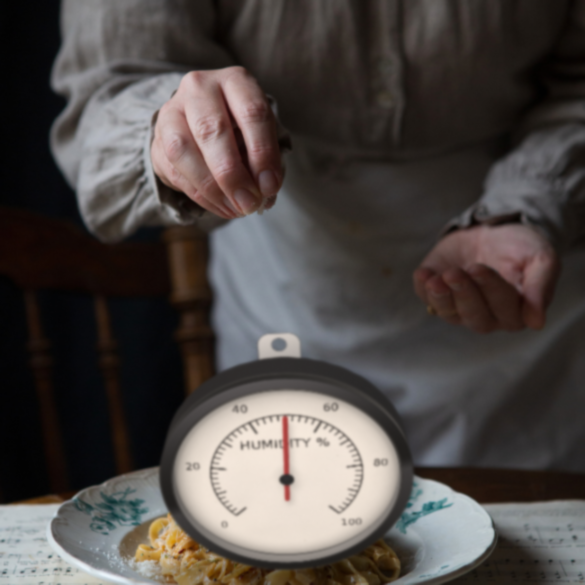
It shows 50 (%)
